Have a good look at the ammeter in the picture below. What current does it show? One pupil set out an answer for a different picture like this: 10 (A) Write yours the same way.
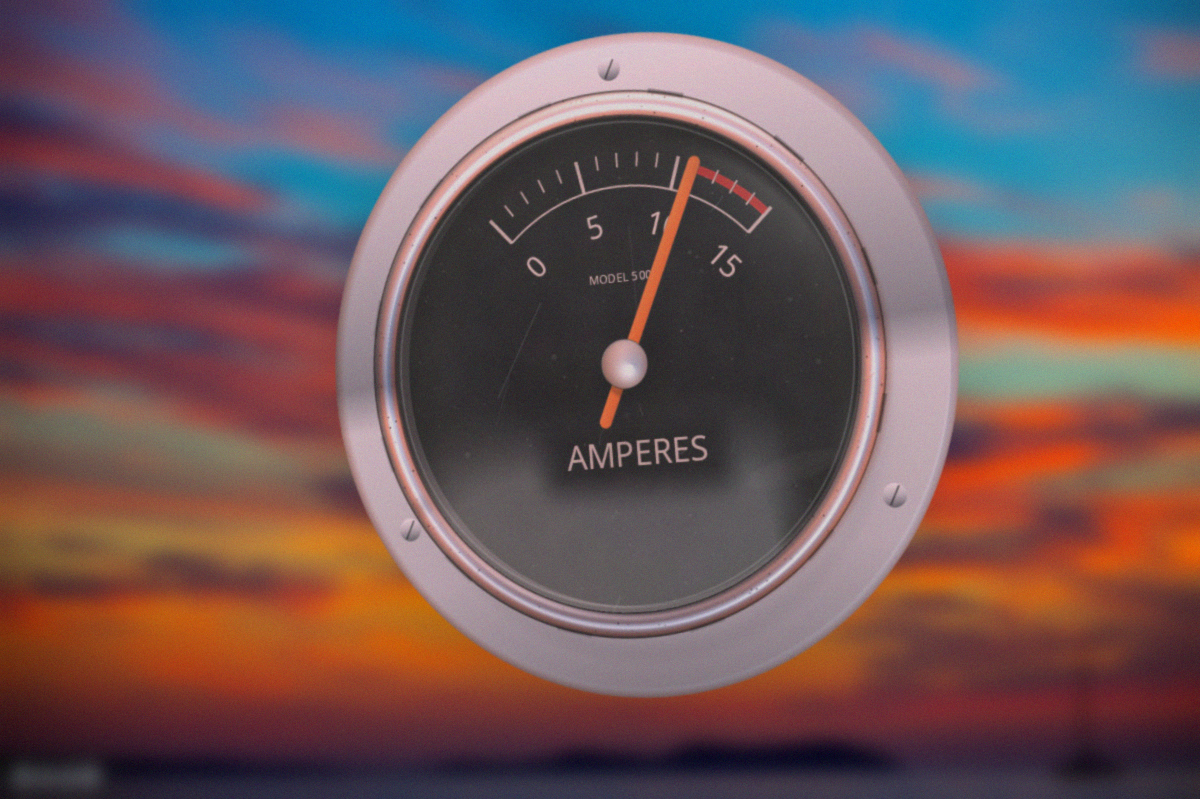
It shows 11 (A)
